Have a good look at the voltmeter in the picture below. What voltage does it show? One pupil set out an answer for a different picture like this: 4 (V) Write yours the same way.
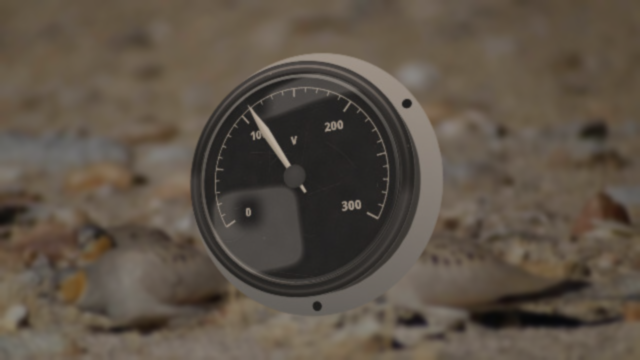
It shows 110 (V)
